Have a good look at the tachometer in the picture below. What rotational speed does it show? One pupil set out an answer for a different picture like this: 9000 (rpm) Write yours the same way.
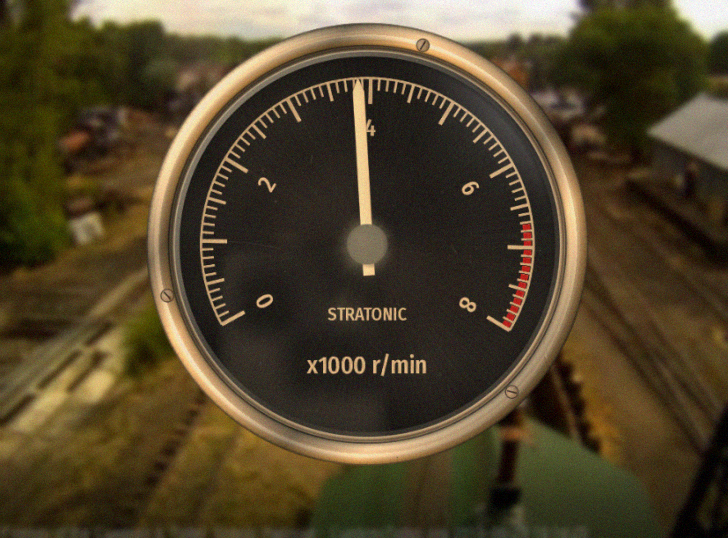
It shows 3850 (rpm)
